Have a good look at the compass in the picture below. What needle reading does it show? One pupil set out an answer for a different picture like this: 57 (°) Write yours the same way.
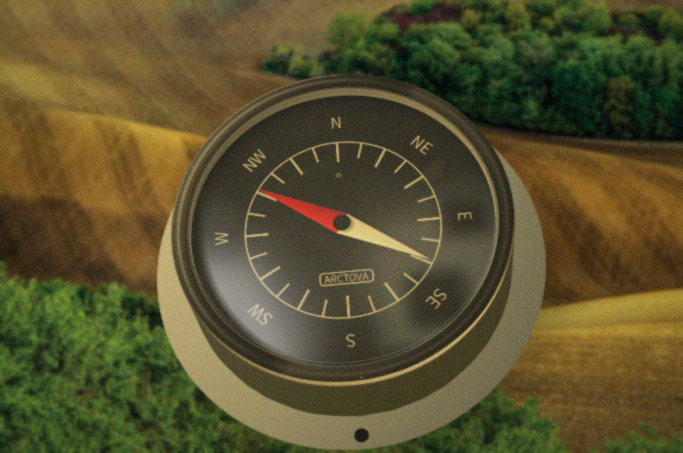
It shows 300 (°)
